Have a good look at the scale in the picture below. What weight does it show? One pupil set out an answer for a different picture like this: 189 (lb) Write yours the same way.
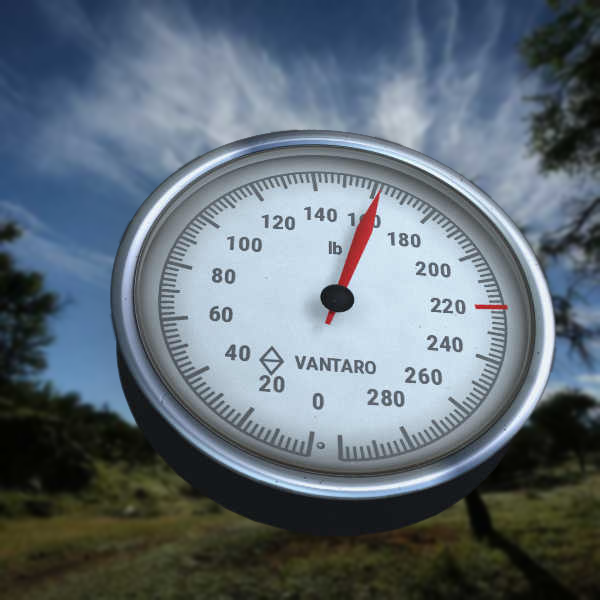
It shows 162 (lb)
